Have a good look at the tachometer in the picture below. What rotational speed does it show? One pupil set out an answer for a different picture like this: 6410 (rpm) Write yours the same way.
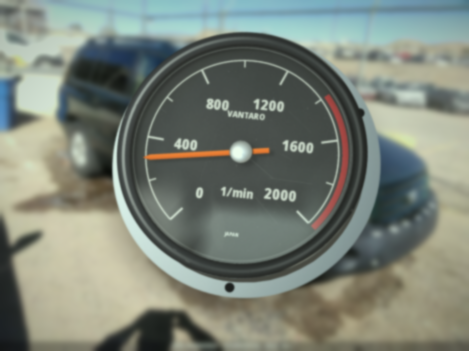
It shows 300 (rpm)
